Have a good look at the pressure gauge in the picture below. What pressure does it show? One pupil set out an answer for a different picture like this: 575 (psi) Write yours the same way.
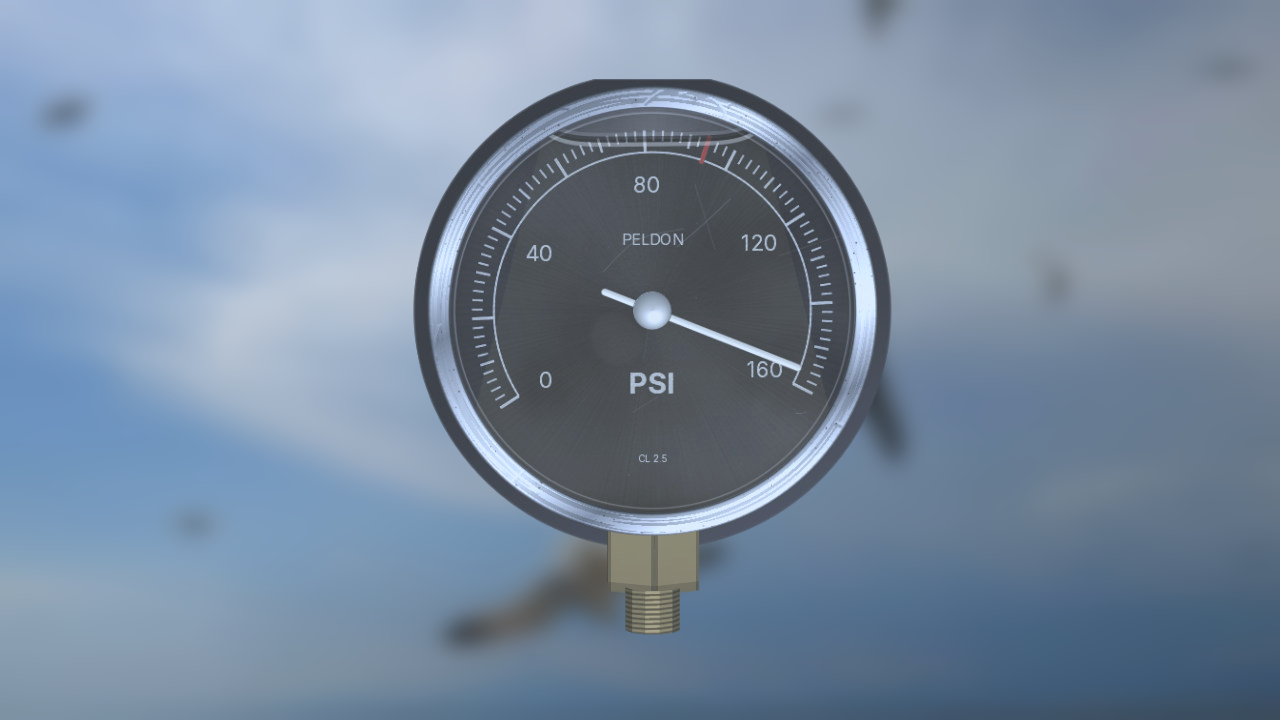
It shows 156 (psi)
